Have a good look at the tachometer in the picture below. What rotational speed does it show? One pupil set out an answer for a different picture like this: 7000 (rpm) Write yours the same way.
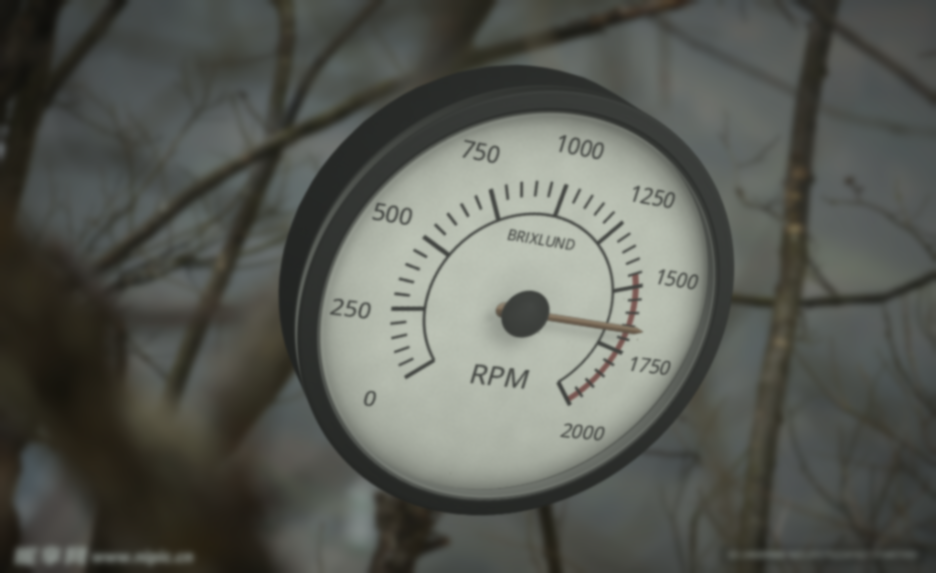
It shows 1650 (rpm)
